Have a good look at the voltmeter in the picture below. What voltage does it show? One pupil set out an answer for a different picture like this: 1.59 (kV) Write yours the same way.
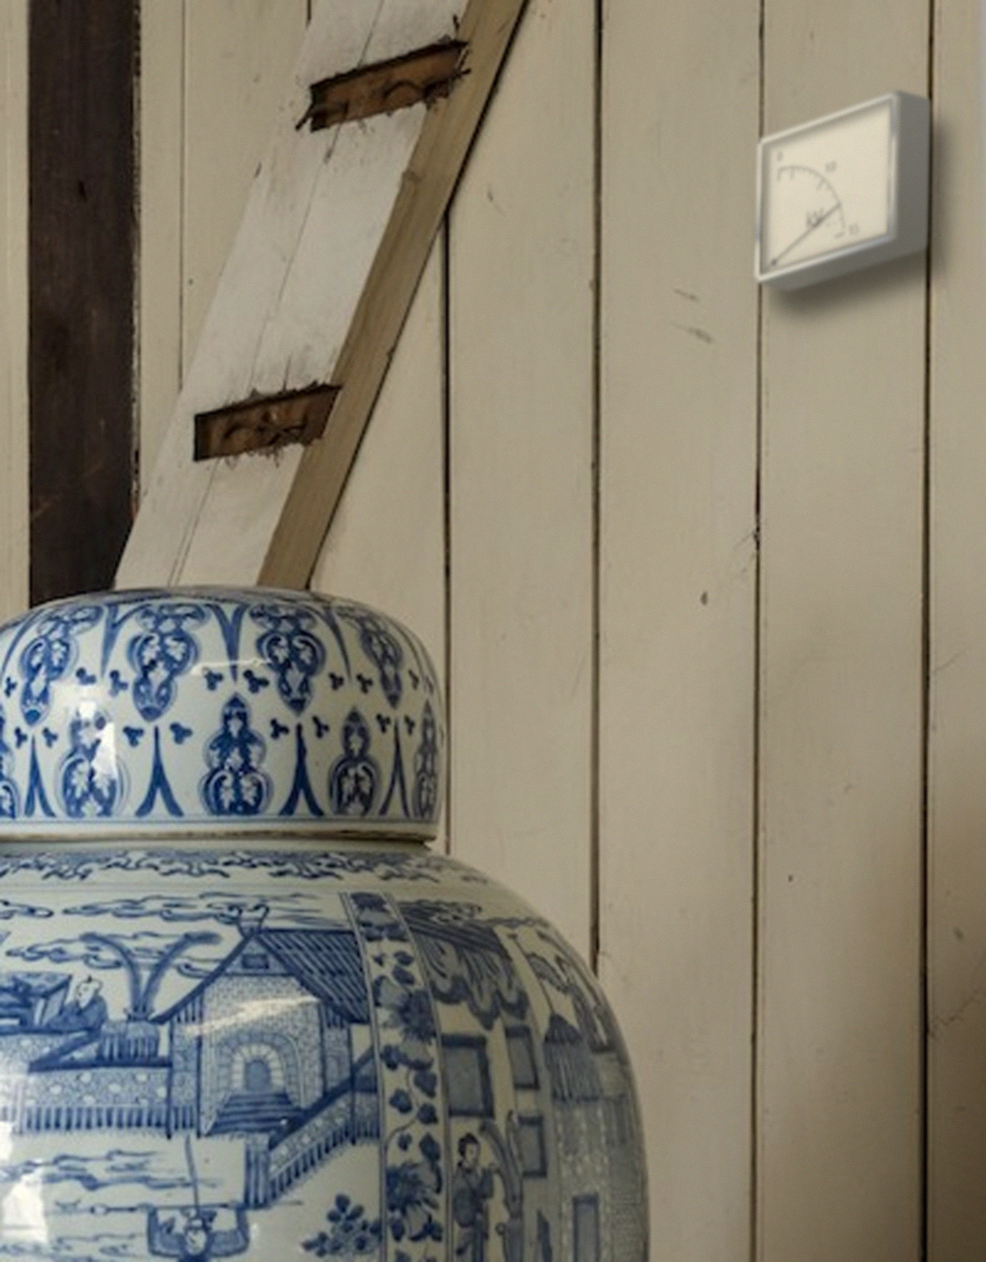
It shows 13 (kV)
